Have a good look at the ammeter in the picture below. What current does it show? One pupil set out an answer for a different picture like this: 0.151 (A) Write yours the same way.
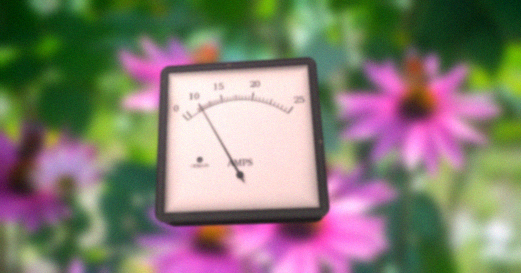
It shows 10 (A)
